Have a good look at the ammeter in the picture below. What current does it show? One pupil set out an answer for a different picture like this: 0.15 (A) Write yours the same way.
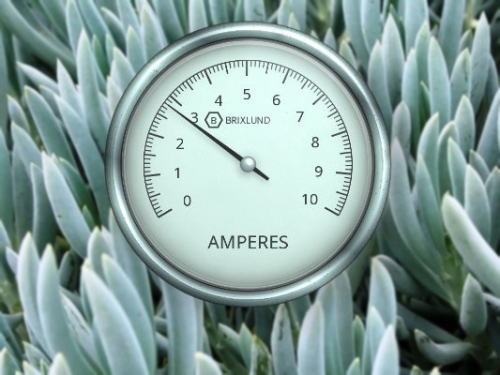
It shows 2.8 (A)
